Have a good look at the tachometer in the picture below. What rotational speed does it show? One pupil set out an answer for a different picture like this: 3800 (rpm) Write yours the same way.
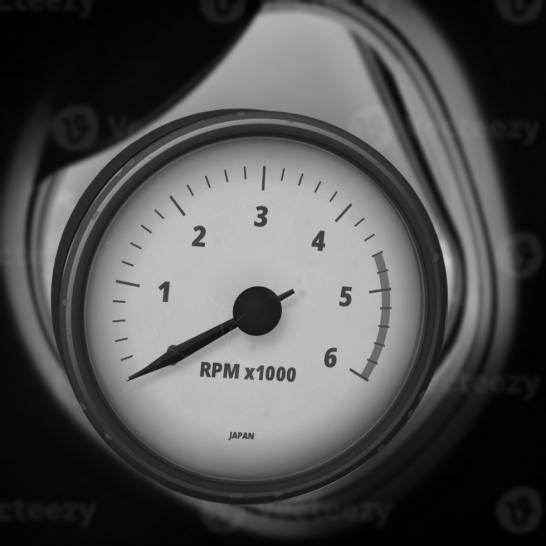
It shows 0 (rpm)
